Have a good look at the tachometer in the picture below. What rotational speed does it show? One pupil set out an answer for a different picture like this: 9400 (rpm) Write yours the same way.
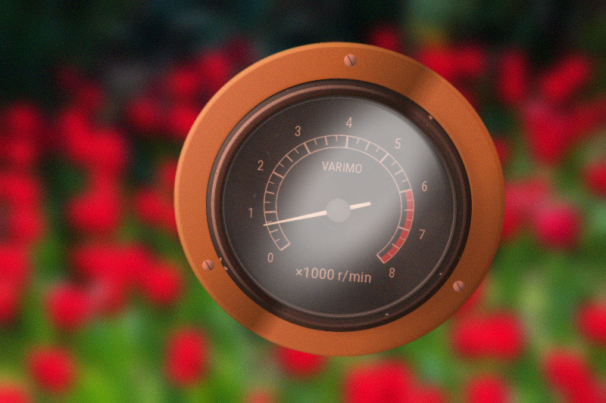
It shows 750 (rpm)
